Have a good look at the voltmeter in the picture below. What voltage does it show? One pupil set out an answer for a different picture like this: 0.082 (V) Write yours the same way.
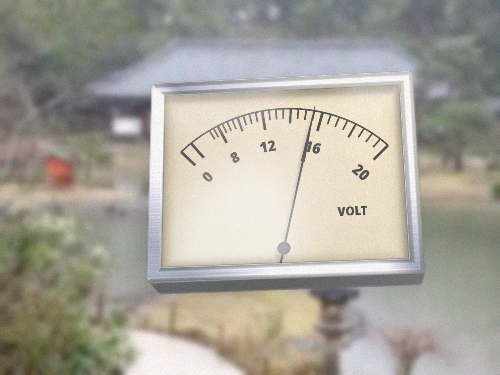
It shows 15.5 (V)
